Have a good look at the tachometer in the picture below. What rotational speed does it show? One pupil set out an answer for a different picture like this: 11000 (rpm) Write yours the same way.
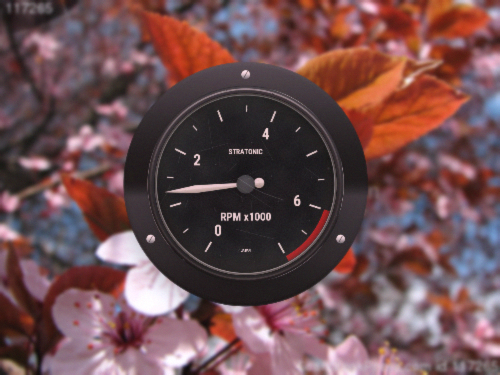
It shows 1250 (rpm)
